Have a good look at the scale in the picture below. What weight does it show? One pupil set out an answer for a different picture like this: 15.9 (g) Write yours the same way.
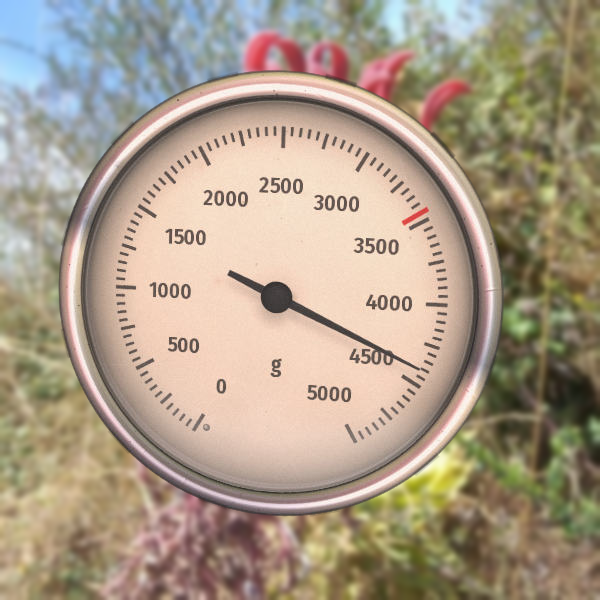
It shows 4400 (g)
